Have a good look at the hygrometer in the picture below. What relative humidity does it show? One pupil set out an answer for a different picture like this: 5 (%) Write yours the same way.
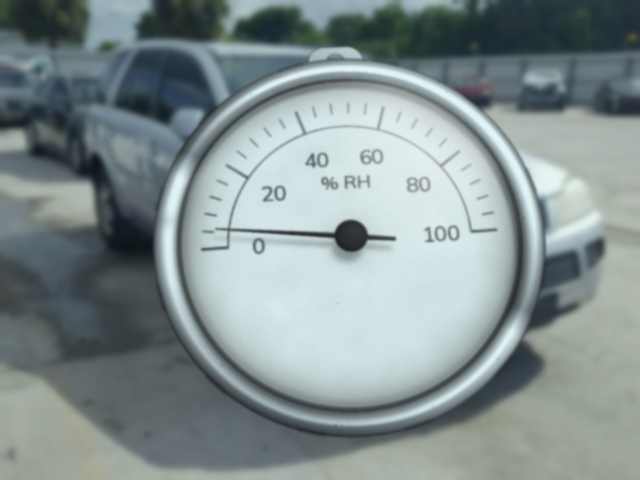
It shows 4 (%)
